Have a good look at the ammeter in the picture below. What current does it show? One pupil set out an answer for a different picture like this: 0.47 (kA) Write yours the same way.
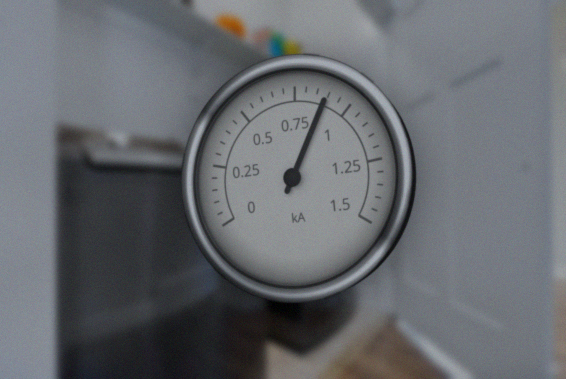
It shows 0.9 (kA)
